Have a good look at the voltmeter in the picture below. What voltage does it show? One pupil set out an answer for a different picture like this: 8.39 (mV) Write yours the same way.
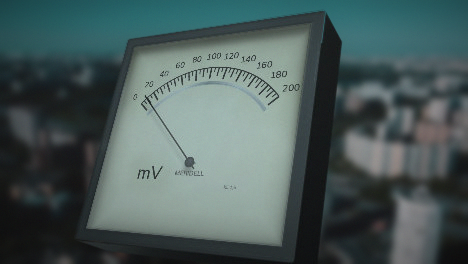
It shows 10 (mV)
